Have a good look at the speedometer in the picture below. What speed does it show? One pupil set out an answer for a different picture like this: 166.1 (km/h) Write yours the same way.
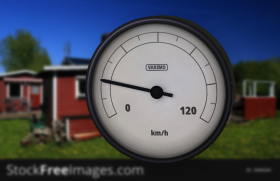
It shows 20 (km/h)
